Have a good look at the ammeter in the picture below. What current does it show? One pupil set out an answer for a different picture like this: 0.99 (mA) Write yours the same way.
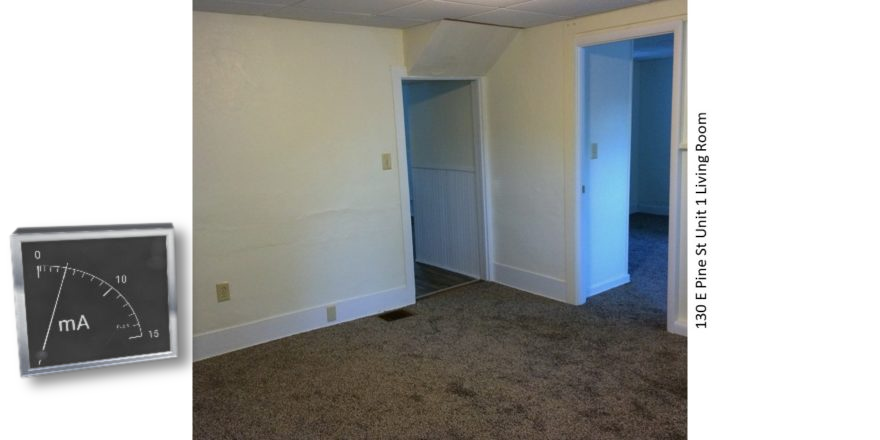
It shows 5 (mA)
